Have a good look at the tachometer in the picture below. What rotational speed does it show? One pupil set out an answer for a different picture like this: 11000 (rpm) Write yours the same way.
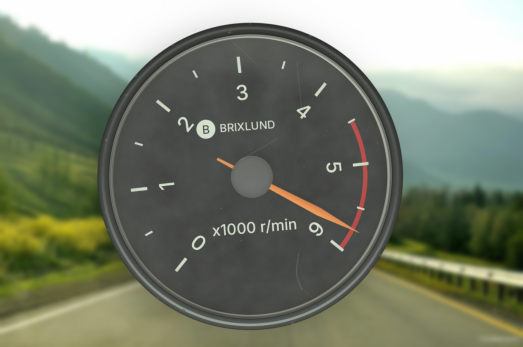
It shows 5750 (rpm)
